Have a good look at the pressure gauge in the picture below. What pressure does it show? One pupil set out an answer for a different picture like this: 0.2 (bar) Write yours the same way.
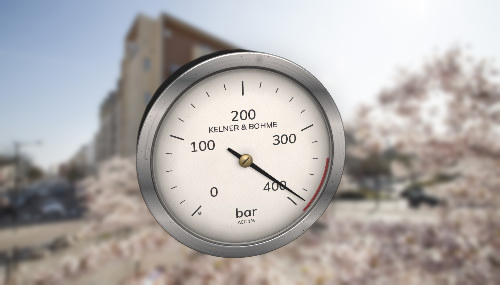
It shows 390 (bar)
